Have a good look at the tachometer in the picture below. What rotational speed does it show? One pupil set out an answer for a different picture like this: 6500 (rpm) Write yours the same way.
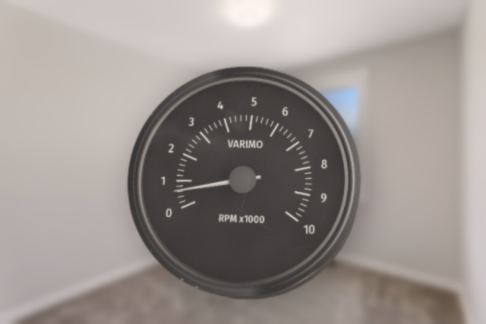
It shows 600 (rpm)
